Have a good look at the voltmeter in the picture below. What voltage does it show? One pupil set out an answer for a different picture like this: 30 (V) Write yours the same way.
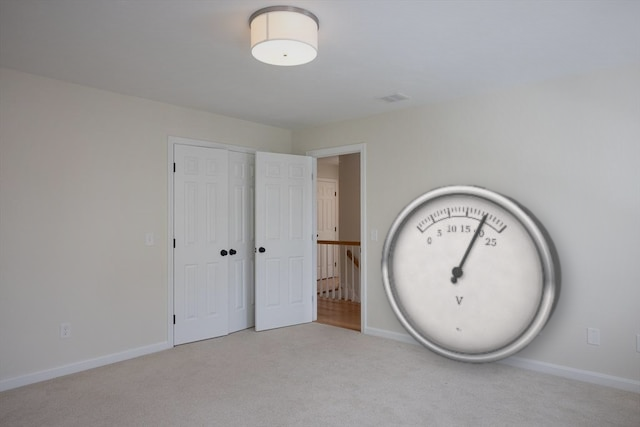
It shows 20 (V)
